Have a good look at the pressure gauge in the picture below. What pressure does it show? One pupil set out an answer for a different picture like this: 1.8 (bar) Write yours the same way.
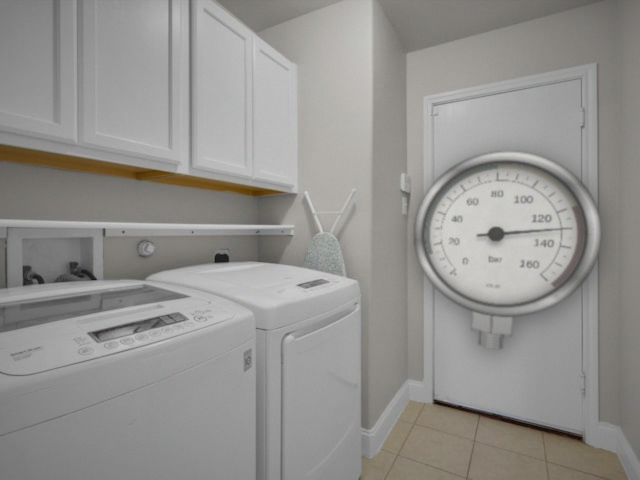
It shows 130 (bar)
